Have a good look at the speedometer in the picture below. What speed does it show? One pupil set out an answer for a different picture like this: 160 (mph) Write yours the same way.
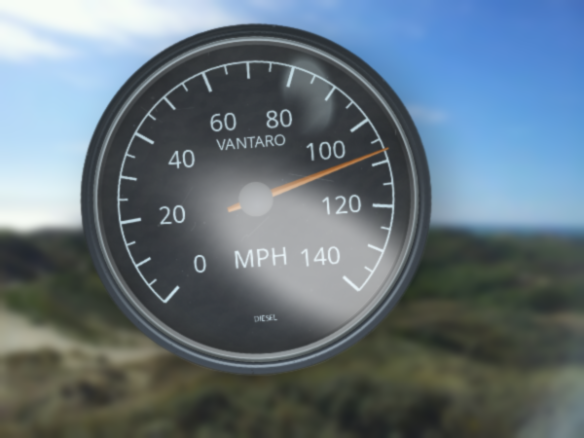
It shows 107.5 (mph)
